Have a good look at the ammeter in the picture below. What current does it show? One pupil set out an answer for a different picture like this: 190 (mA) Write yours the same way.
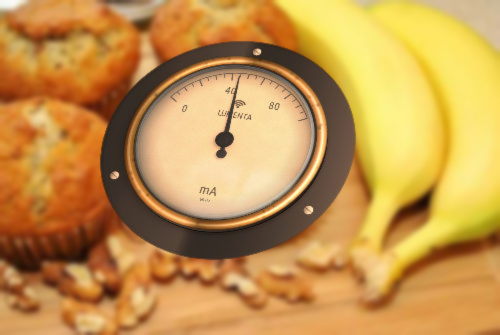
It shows 45 (mA)
